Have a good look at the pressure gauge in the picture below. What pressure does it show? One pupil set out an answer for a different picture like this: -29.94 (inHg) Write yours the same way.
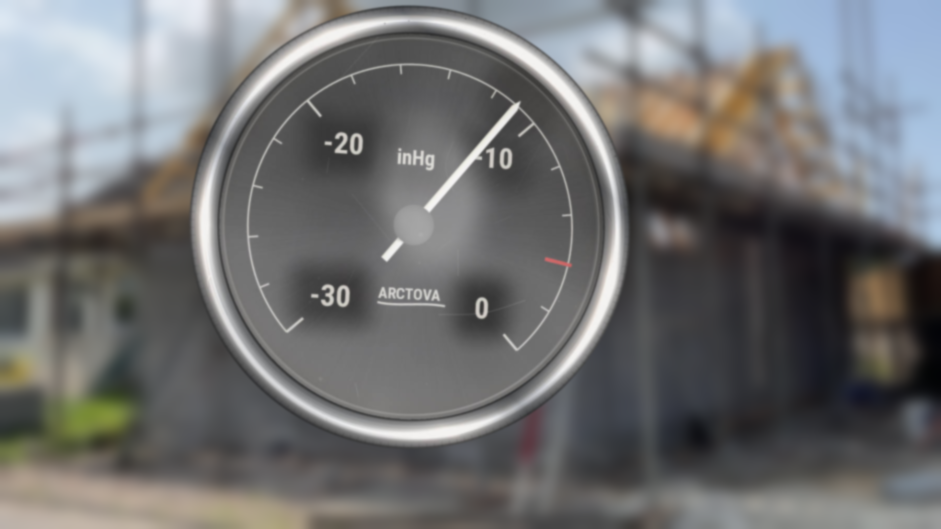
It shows -11 (inHg)
